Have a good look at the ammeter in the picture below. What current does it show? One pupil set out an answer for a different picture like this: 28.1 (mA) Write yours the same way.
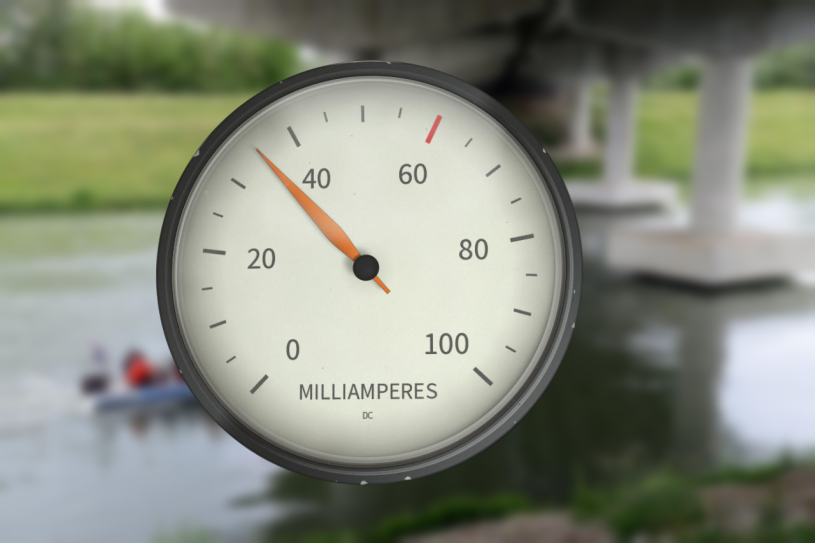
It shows 35 (mA)
